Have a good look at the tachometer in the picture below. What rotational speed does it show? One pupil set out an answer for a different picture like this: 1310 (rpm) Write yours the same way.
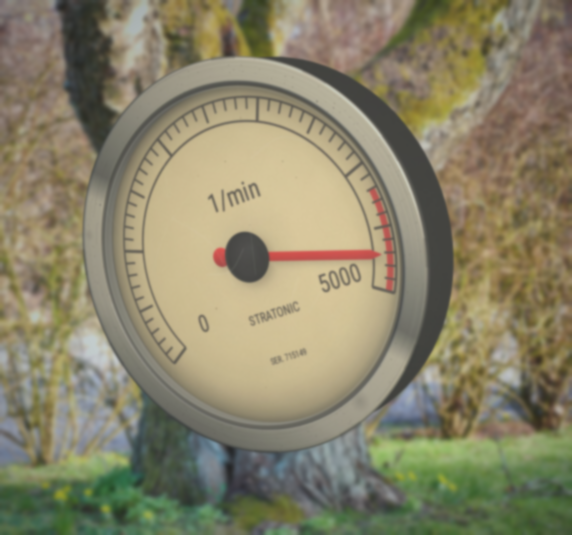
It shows 4700 (rpm)
